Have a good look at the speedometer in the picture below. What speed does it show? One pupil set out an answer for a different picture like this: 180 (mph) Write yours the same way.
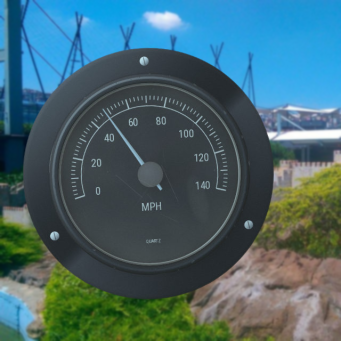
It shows 48 (mph)
